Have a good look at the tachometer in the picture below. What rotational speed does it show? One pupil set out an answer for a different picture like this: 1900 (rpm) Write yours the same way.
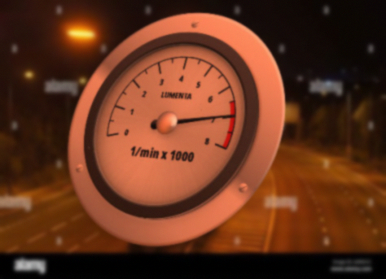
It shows 7000 (rpm)
